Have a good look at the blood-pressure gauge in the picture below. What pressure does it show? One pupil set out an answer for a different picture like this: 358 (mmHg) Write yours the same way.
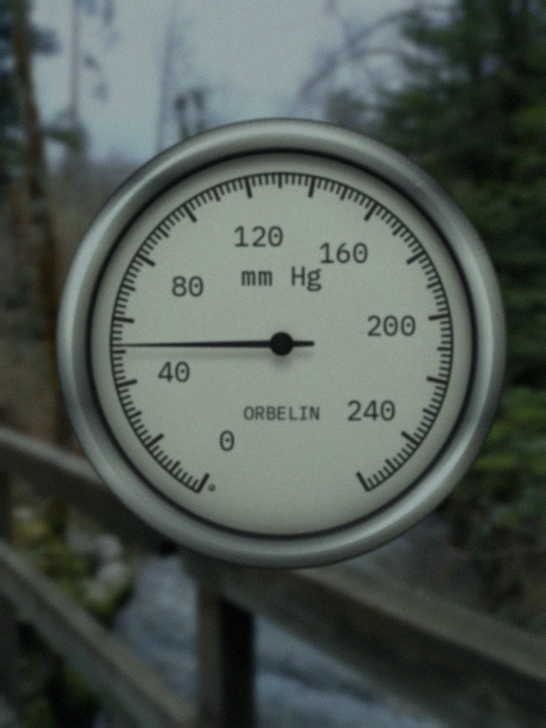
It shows 52 (mmHg)
